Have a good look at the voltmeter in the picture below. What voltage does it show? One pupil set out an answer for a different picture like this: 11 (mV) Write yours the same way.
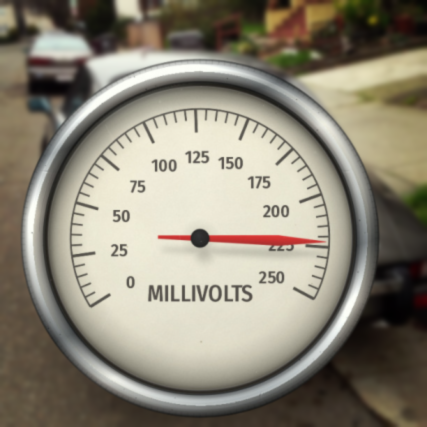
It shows 222.5 (mV)
